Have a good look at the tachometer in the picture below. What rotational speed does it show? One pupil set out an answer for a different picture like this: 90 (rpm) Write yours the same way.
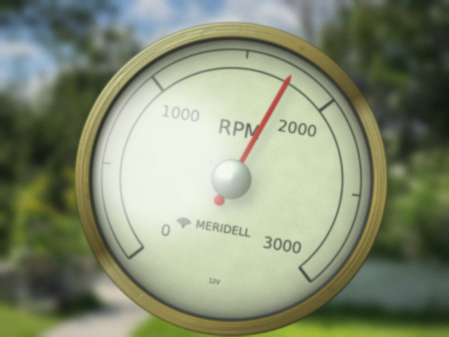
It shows 1750 (rpm)
